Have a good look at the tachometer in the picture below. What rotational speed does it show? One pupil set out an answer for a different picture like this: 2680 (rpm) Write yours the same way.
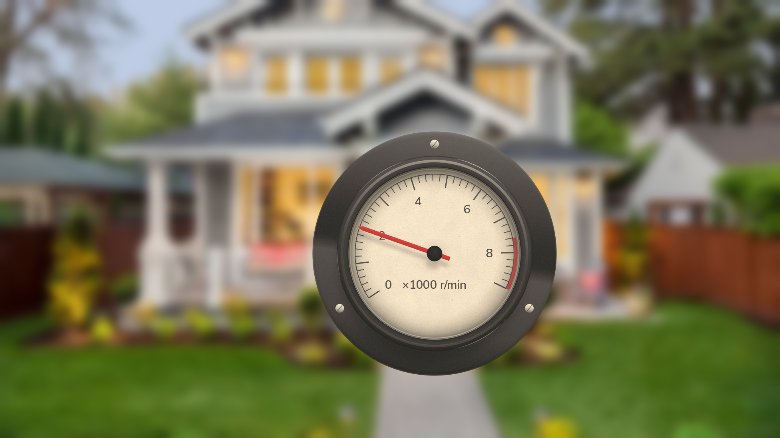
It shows 2000 (rpm)
